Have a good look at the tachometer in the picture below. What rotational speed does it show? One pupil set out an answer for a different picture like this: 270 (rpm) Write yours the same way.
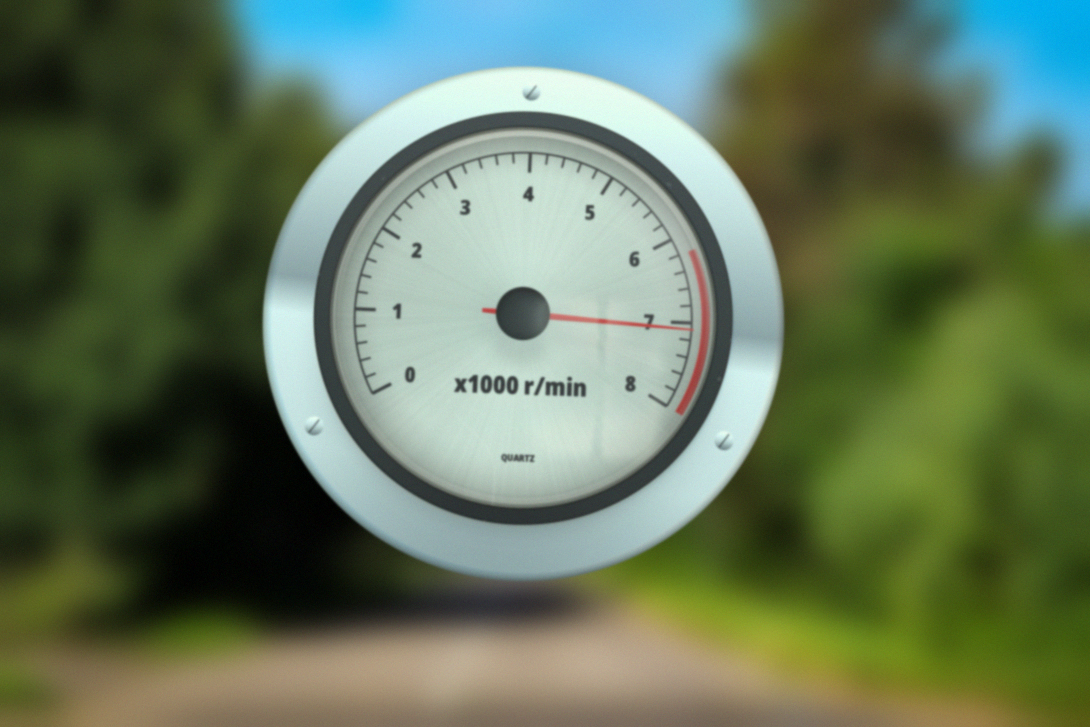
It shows 7100 (rpm)
